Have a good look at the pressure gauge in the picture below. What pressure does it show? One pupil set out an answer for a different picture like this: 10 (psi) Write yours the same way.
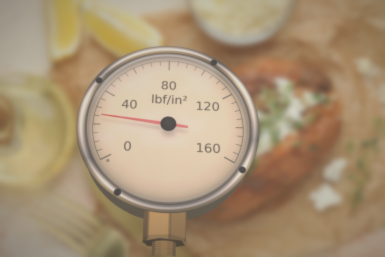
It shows 25 (psi)
